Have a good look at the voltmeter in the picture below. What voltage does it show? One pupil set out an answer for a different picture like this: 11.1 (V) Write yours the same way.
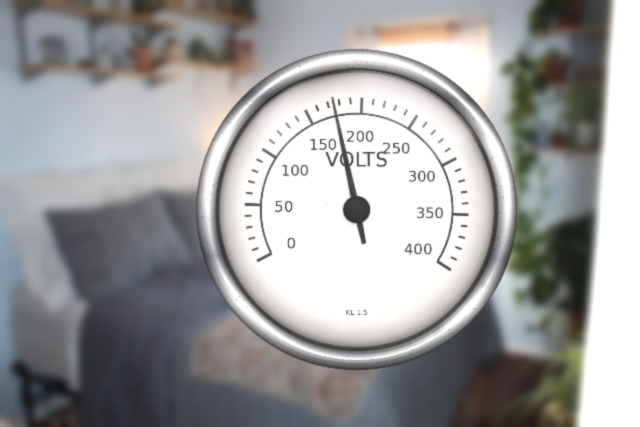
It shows 175 (V)
